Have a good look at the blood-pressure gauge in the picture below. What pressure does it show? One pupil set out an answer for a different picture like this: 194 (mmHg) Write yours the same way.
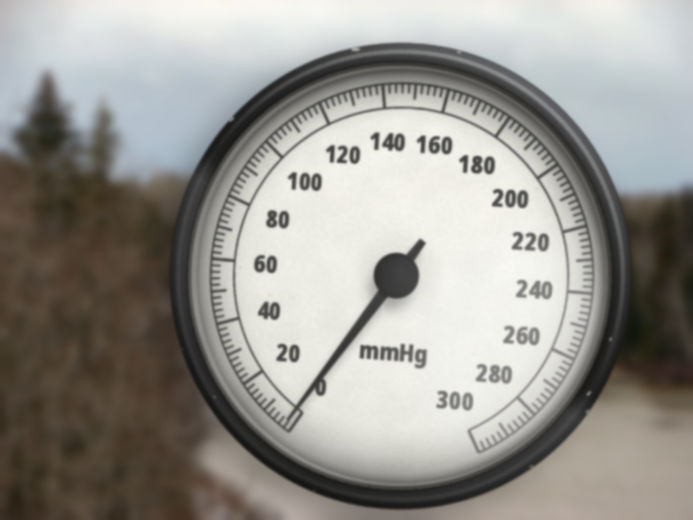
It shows 2 (mmHg)
